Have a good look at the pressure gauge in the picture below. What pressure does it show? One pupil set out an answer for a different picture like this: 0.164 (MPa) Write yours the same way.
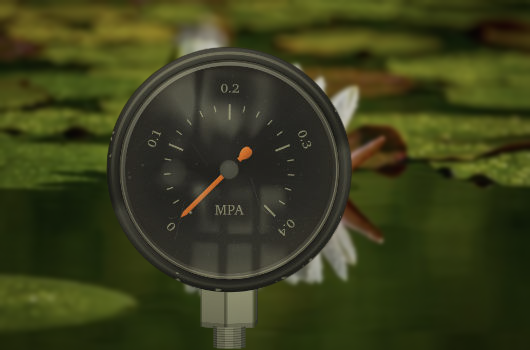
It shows 0 (MPa)
